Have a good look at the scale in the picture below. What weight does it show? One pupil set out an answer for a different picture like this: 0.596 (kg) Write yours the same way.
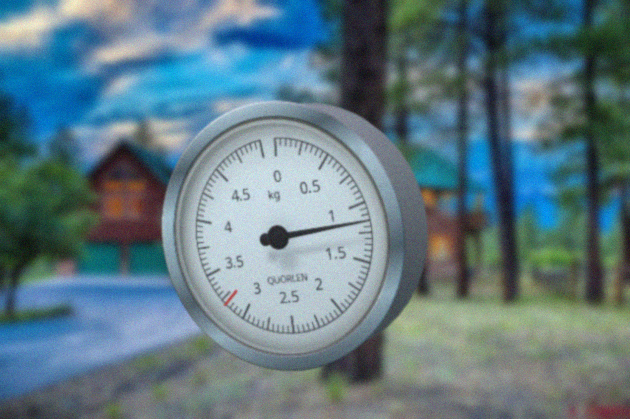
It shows 1.15 (kg)
